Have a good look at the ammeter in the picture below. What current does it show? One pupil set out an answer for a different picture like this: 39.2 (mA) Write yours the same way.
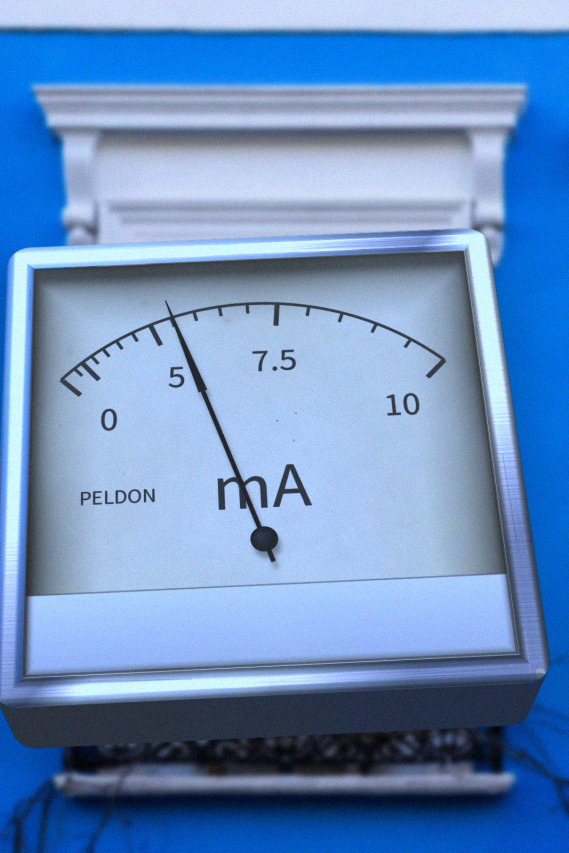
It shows 5.5 (mA)
